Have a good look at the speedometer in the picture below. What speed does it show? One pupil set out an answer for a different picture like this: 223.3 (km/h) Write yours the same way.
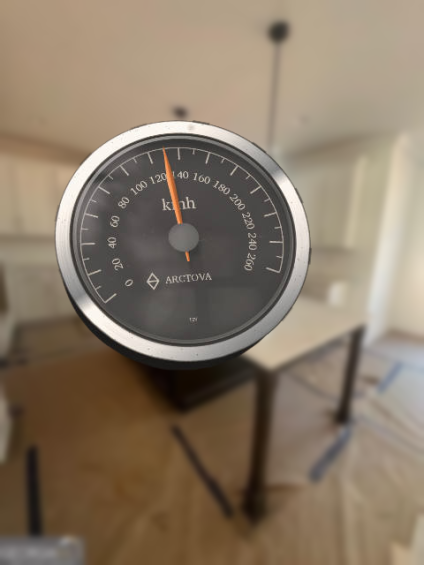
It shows 130 (km/h)
